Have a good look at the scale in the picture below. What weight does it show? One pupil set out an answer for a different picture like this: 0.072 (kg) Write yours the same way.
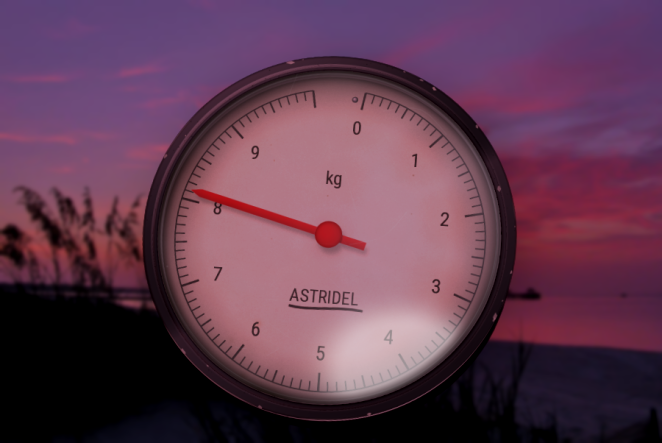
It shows 8.1 (kg)
